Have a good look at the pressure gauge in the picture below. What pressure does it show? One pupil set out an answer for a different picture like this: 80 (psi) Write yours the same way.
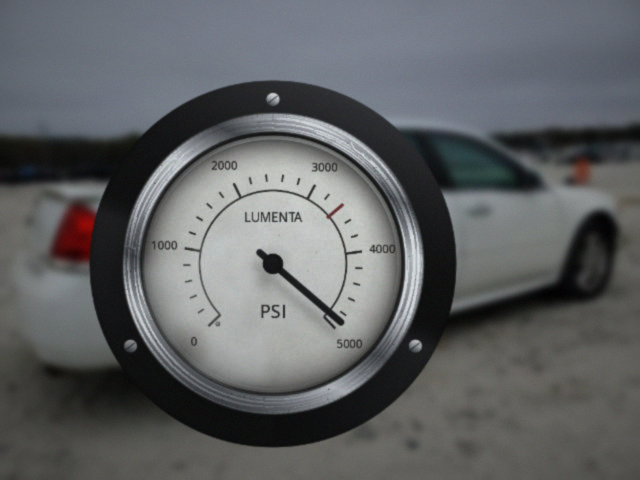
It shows 4900 (psi)
